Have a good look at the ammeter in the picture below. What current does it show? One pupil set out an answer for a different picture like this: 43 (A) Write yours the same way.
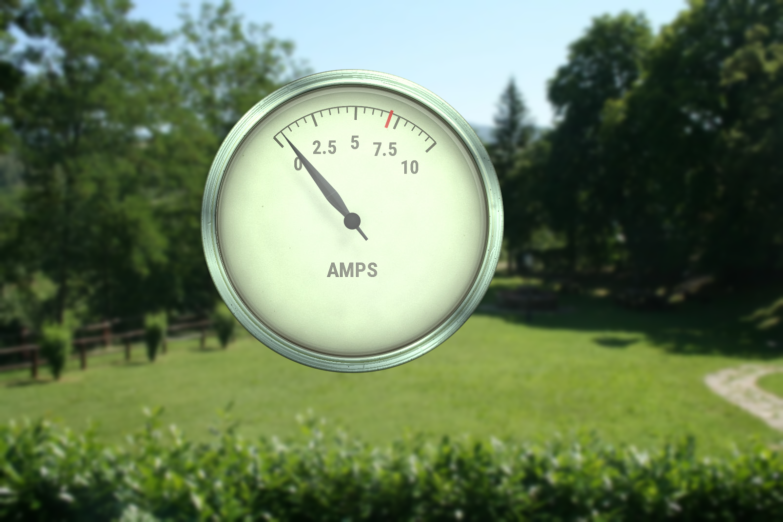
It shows 0.5 (A)
